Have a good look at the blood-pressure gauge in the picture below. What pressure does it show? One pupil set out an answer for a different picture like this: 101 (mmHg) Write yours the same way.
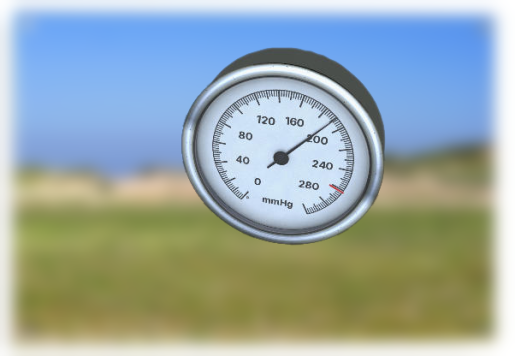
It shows 190 (mmHg)
